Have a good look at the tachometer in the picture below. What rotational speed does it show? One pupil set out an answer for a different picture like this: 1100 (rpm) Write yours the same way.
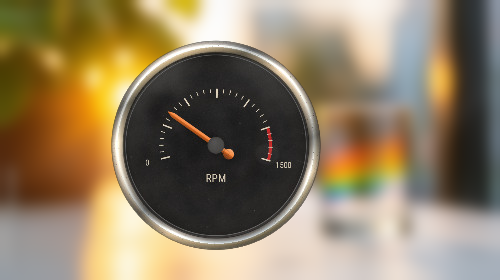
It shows 350 (rpm)
